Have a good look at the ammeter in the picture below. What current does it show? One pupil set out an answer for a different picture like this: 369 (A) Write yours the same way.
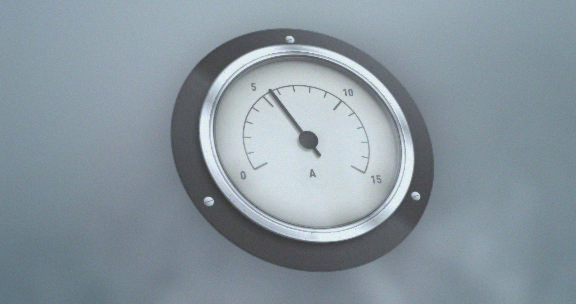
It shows 5.5 (A)
